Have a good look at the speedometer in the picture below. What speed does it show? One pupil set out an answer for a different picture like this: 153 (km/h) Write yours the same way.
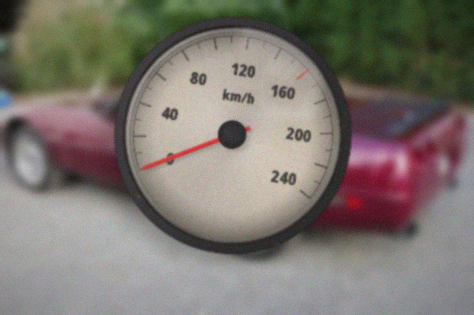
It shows 0 (km/h)
